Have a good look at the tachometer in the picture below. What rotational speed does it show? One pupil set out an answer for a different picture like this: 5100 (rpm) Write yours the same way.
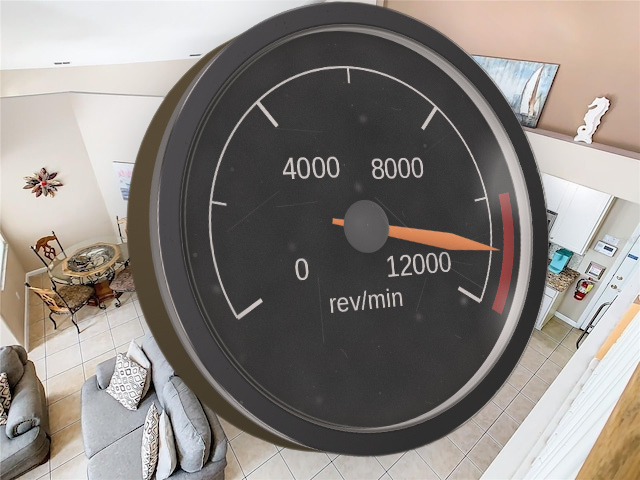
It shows 11000 (rpm)
